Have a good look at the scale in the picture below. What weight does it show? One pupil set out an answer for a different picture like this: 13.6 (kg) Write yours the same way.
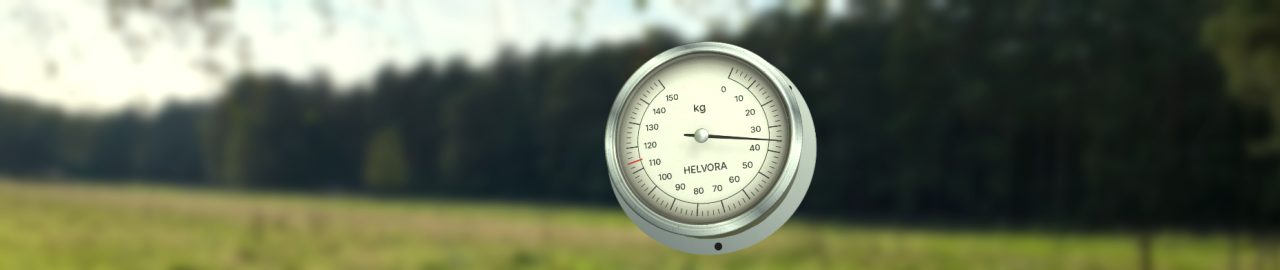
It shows 36 (kg)
